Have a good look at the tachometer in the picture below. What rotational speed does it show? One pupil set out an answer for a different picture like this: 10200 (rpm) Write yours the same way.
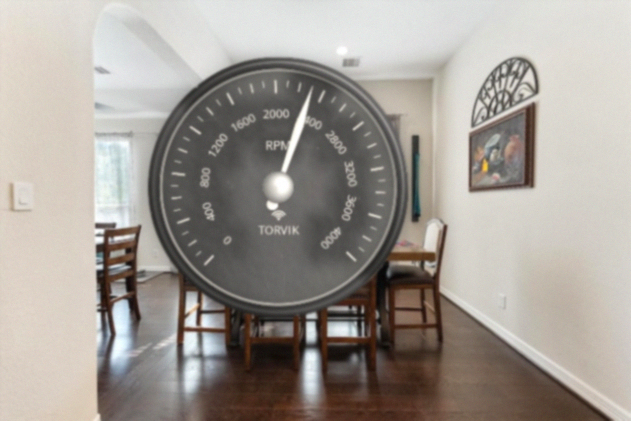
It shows 2300 (rpm)
